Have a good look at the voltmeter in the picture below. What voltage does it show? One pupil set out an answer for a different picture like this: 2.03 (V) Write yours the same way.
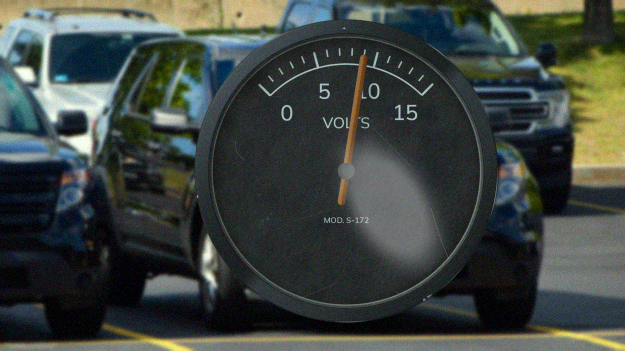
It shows 9 (V)
